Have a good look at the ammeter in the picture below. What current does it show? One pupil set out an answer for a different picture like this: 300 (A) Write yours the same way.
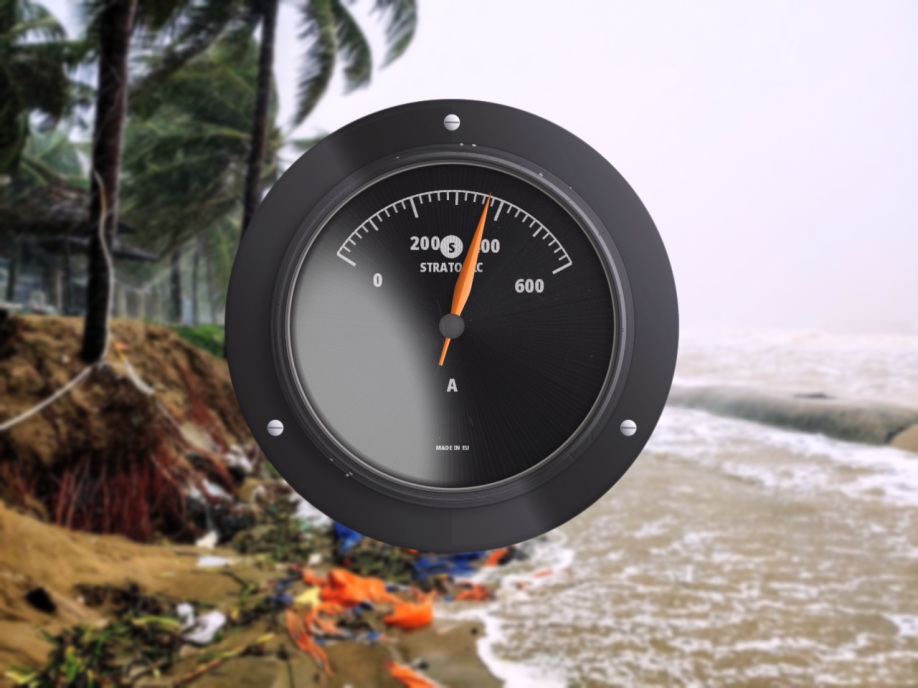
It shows 370 (A)
